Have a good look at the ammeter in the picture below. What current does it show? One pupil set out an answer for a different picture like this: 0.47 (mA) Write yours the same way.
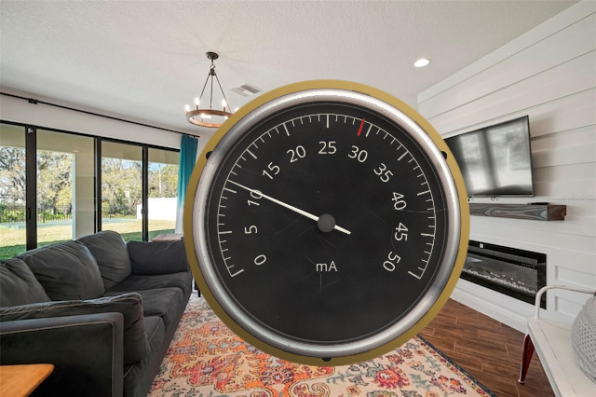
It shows 11 (mA)
